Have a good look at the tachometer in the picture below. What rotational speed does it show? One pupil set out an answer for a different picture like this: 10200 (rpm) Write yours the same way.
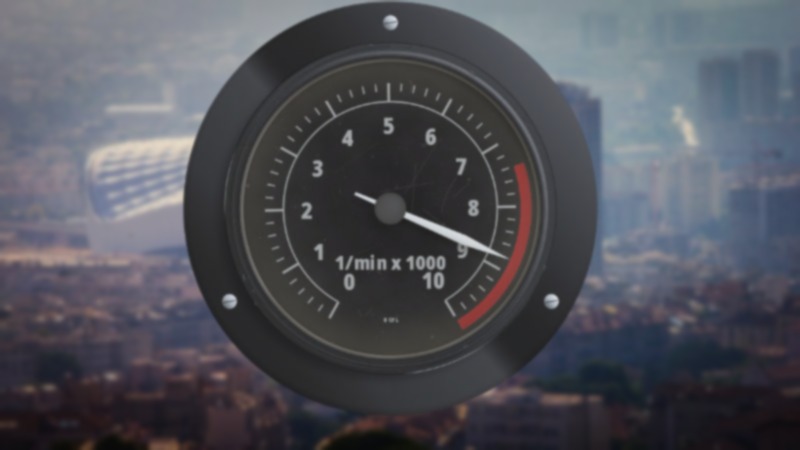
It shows 8800 (rpm)
